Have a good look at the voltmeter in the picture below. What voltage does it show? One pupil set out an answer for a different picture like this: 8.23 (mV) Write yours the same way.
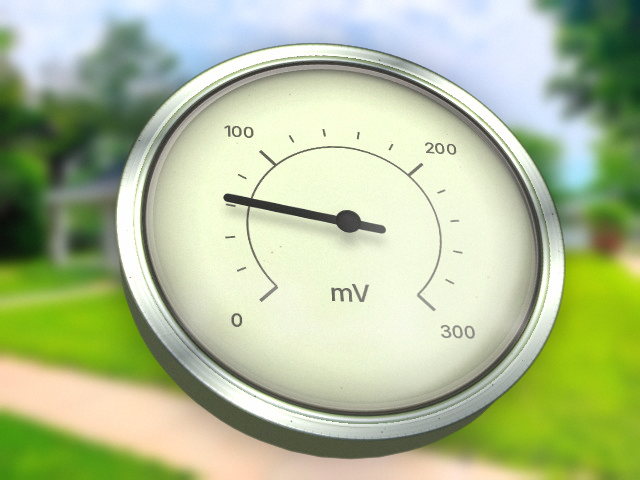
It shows 60 (mV)
